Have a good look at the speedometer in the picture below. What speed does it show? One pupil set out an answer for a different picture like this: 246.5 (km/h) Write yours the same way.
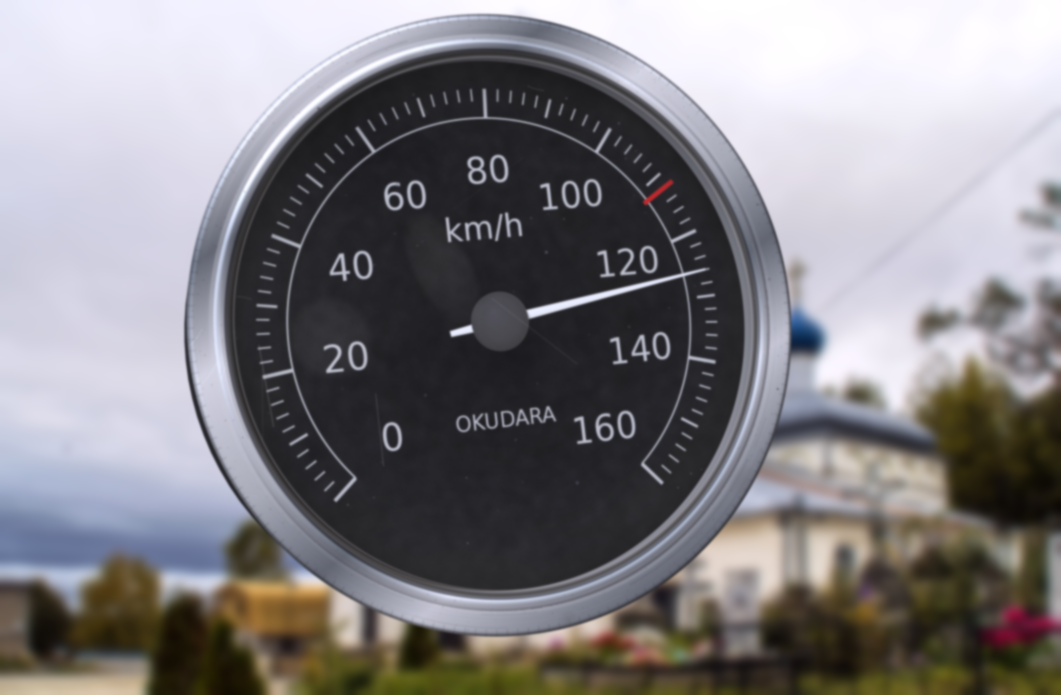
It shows 126 (km/h)
